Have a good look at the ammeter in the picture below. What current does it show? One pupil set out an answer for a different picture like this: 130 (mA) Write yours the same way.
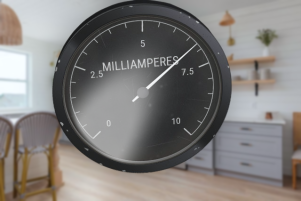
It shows 6.75 (mA)
